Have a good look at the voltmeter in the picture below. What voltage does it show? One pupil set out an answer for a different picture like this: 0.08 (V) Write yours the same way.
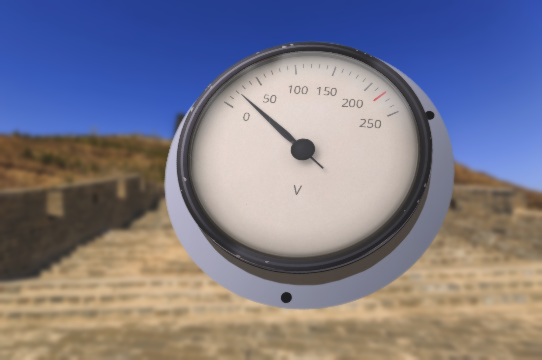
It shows 20 (V)
